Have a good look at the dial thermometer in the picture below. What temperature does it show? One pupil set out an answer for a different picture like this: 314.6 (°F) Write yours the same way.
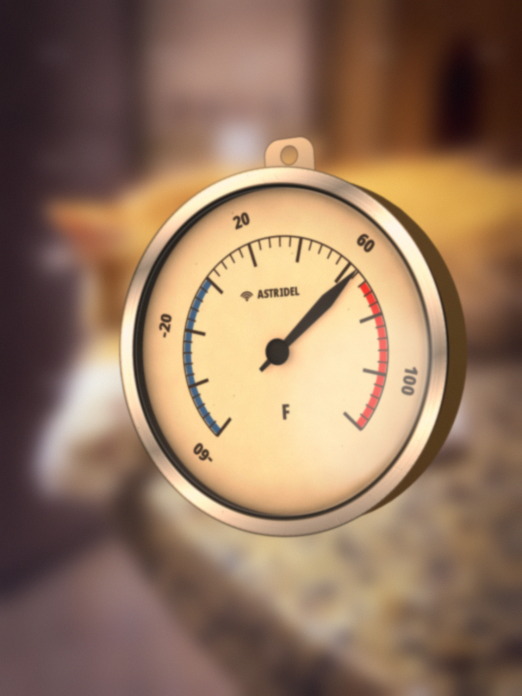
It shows 64 (°F)
